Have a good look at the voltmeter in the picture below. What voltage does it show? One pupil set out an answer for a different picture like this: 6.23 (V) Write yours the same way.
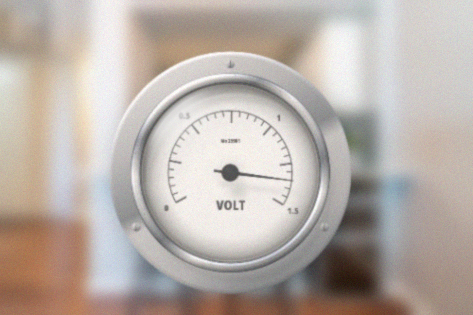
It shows 1.35 (V)
